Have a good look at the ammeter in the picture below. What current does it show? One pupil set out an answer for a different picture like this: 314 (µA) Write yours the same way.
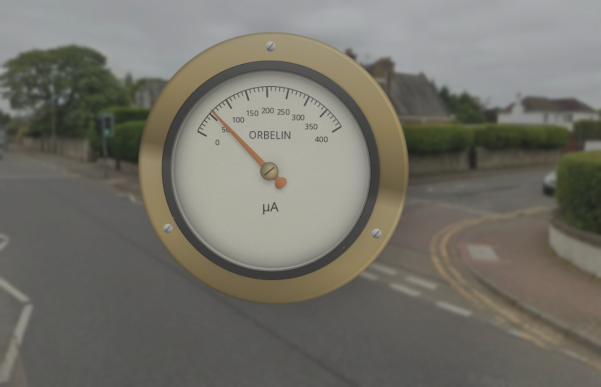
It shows 60 (µA)
